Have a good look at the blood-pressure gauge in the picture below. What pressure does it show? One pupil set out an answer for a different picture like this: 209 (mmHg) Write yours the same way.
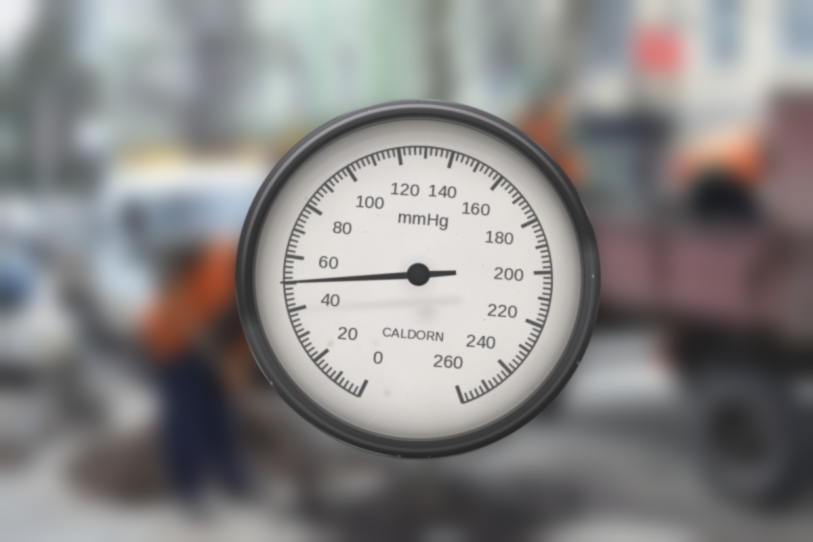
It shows 50 (mmHg)
